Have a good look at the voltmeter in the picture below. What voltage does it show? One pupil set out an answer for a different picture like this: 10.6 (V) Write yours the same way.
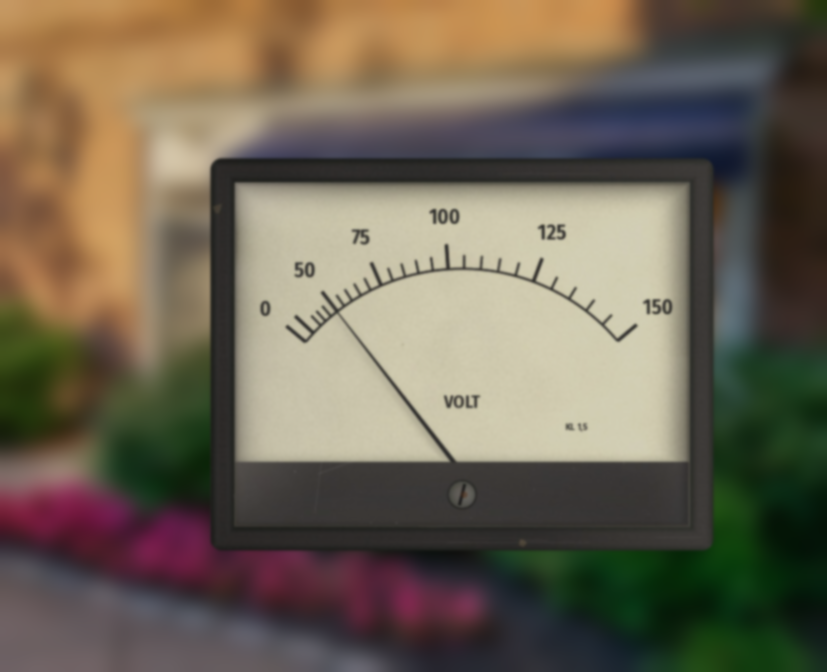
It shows 50 (V)
